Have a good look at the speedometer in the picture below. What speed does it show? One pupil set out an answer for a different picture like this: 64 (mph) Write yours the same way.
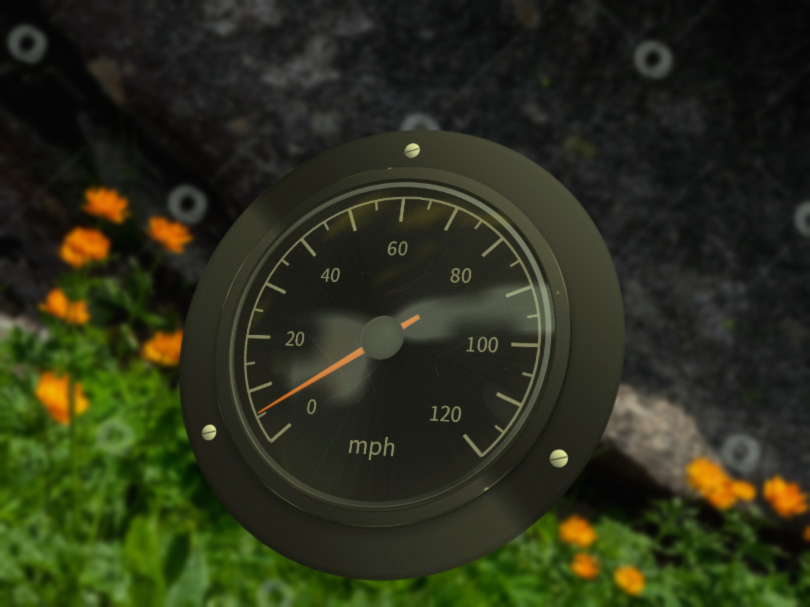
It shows 5 (mph)
